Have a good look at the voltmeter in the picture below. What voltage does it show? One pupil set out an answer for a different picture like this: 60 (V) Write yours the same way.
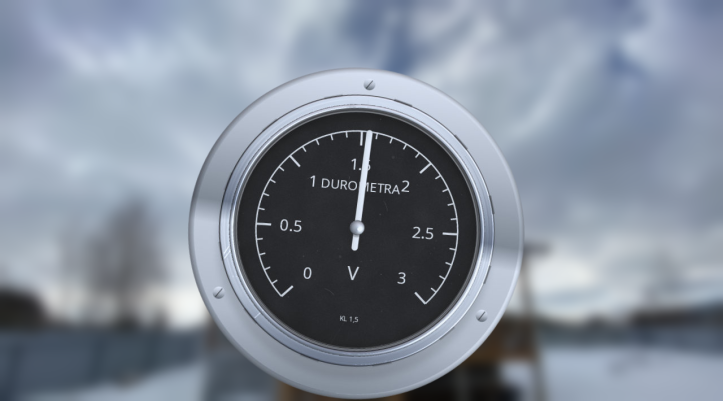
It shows 1.55 (V)
